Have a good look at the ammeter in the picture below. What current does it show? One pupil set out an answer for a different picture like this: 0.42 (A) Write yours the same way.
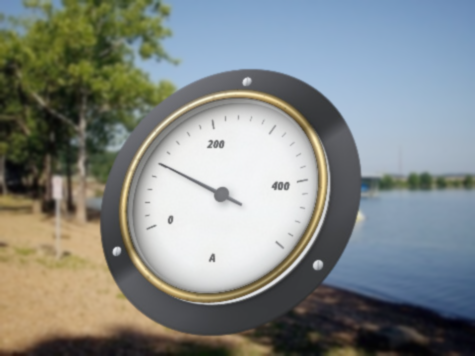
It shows 100 (A)
